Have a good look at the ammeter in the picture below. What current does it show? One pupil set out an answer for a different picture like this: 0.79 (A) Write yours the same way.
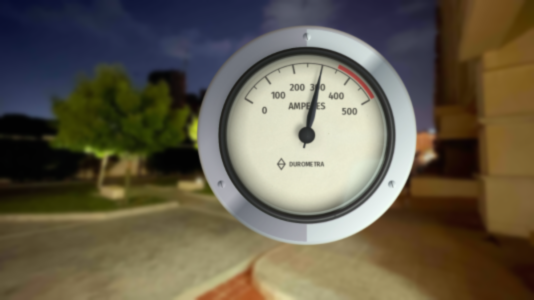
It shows 300 (A)
